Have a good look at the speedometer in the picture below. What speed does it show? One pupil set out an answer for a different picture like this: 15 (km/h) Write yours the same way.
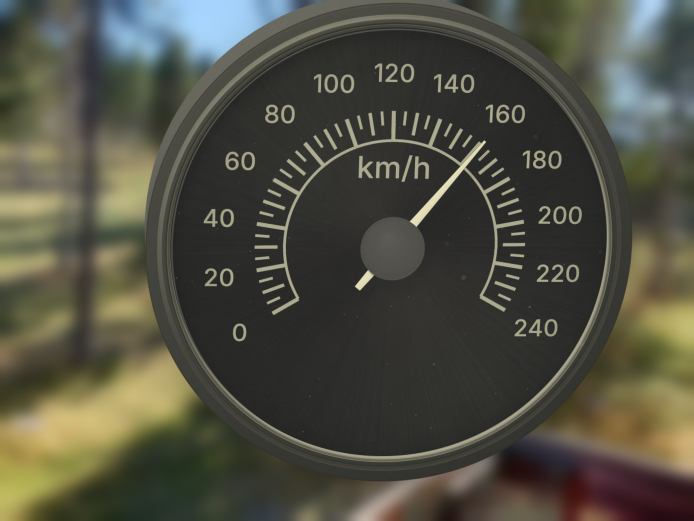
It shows 160 (km/h)
